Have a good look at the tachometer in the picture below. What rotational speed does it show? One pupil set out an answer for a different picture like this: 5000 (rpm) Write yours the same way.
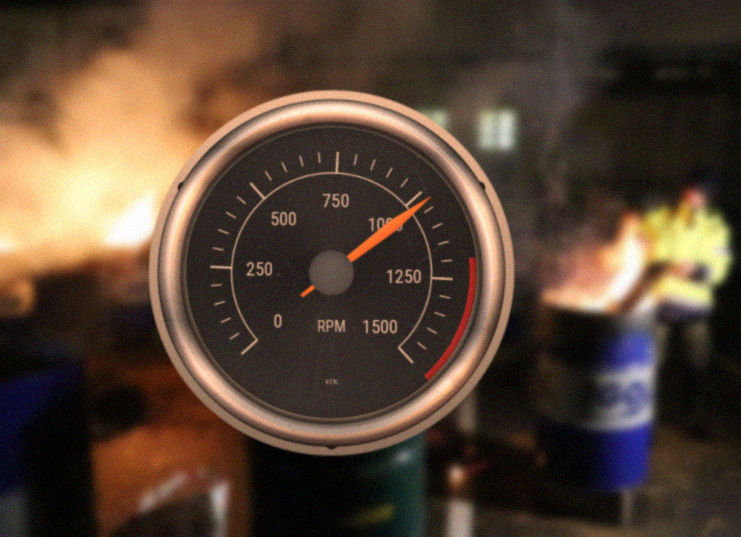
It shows 1025 (rpm)
